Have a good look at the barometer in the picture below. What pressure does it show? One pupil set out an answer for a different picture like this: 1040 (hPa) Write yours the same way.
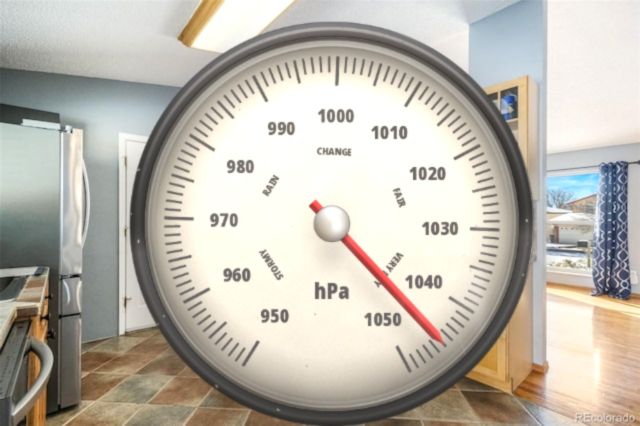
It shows 1045 (hPa)
